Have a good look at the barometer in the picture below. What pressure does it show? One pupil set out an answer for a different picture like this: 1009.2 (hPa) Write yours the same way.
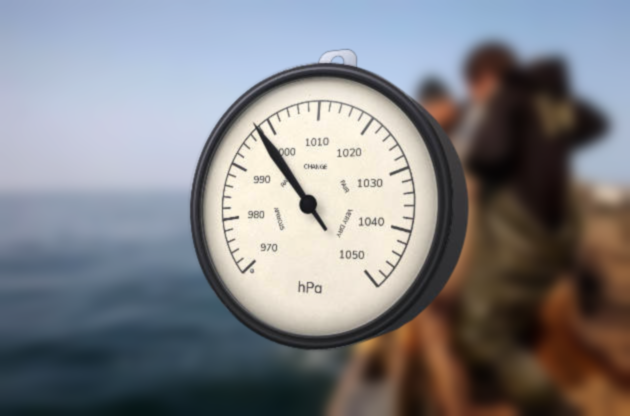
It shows 998 (hPa)
